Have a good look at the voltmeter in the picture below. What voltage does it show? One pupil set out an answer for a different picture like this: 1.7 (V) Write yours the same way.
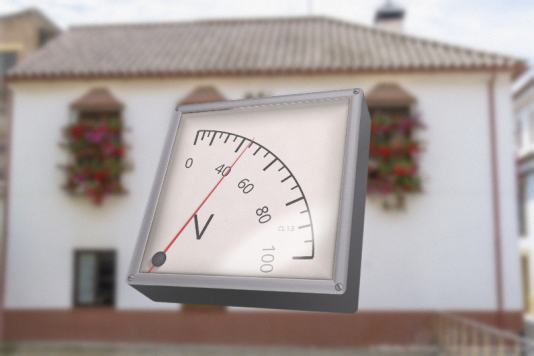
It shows 45 (V)
